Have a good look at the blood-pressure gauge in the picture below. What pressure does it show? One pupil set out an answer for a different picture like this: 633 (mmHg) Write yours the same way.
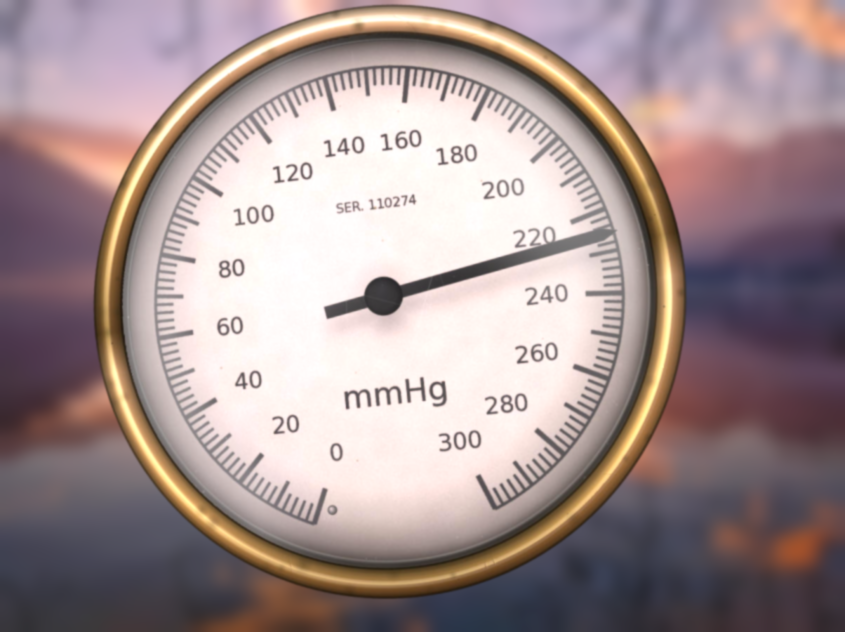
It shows 226 (mmHg)
